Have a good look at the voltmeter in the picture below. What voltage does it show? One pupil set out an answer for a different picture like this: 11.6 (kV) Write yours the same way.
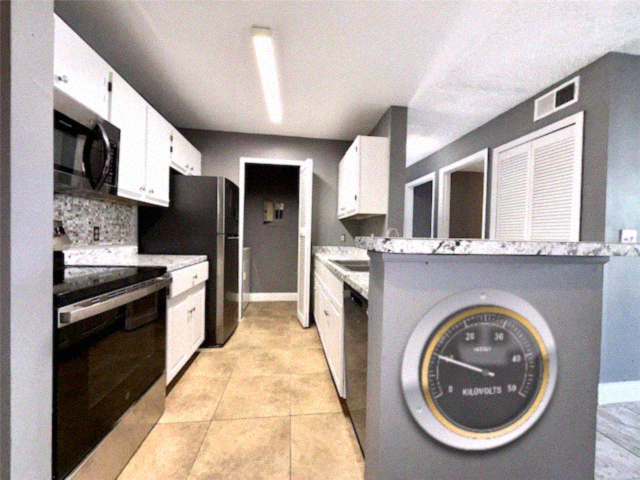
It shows 10 (kV)
